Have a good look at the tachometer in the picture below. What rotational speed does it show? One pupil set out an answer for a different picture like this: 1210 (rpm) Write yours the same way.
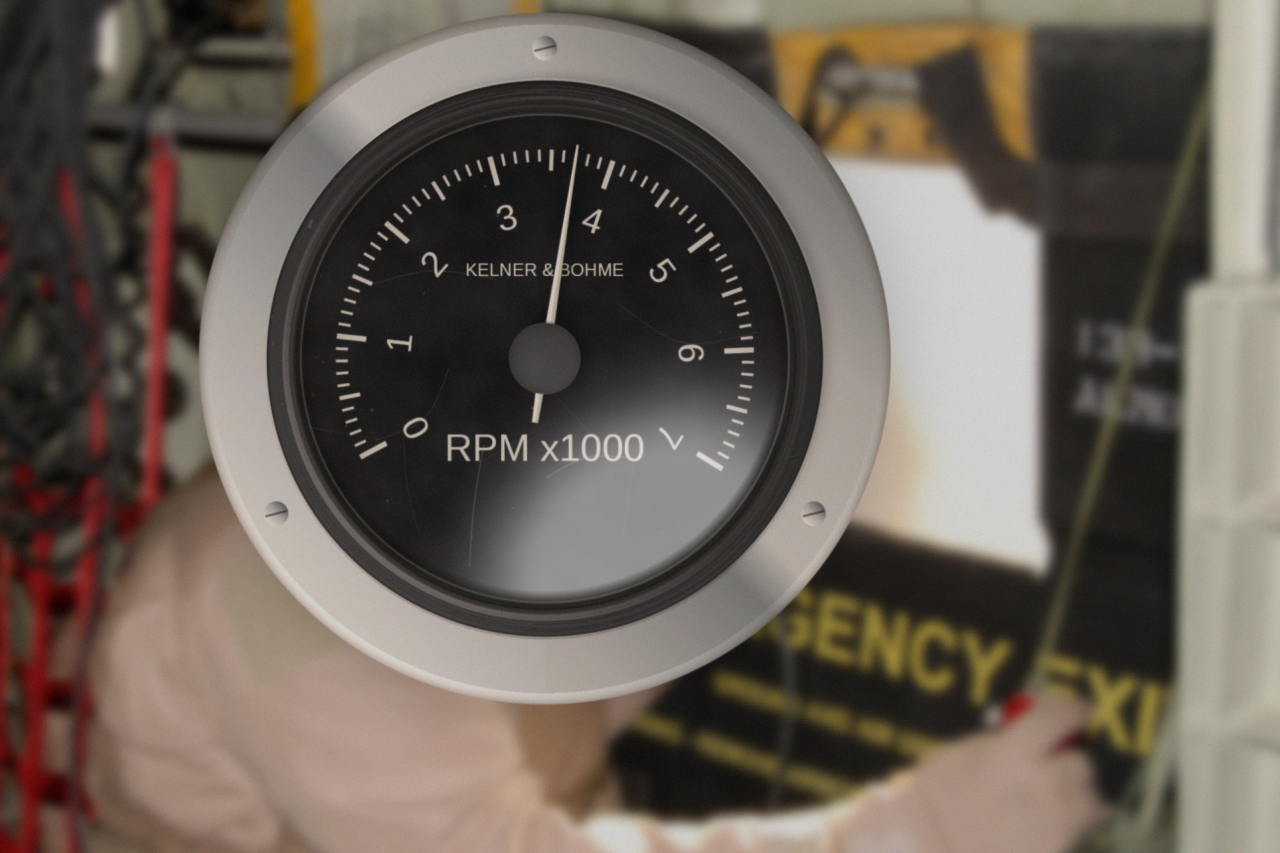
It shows 3700 (rpm)
